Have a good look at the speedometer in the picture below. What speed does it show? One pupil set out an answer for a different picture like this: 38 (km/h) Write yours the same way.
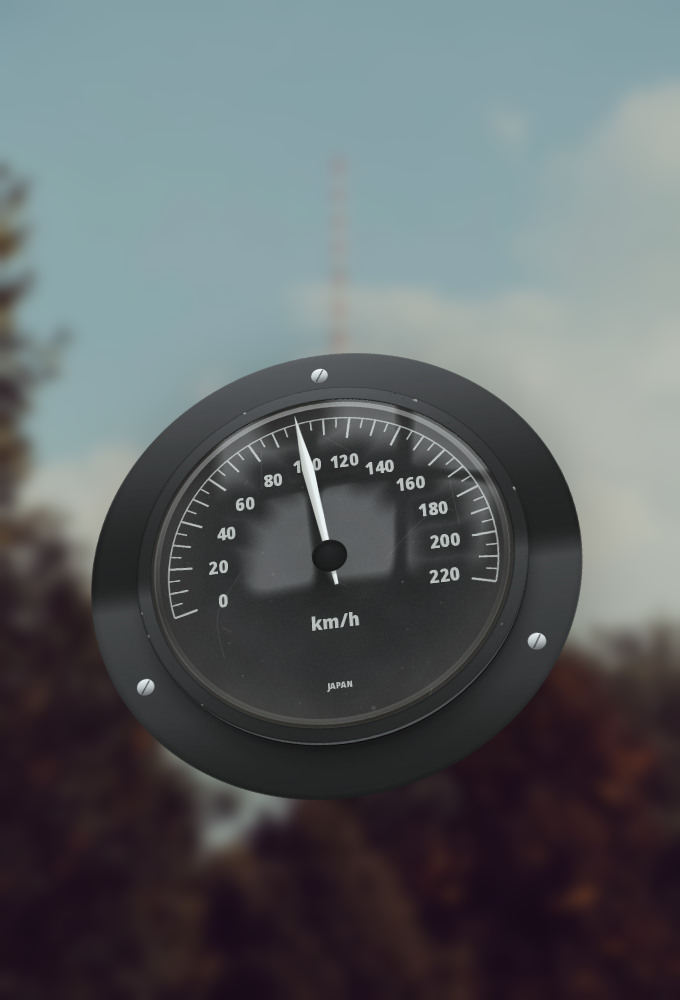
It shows 100 (km/h)
